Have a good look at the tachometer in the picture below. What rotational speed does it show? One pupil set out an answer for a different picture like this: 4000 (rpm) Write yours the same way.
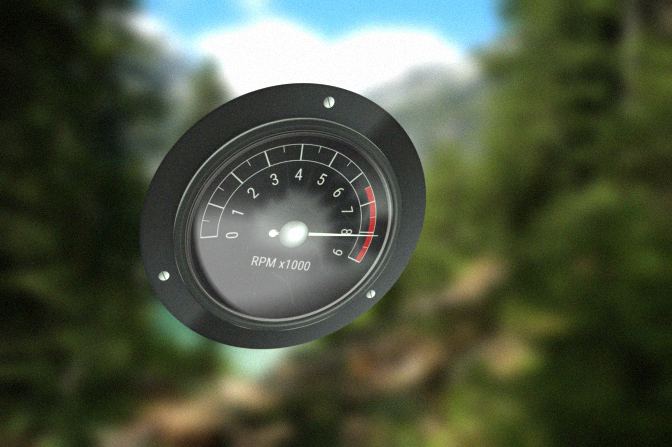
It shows 8000 (rpm)
